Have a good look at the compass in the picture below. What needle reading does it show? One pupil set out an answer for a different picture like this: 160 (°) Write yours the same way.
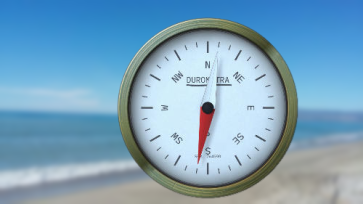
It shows 190 (°)
